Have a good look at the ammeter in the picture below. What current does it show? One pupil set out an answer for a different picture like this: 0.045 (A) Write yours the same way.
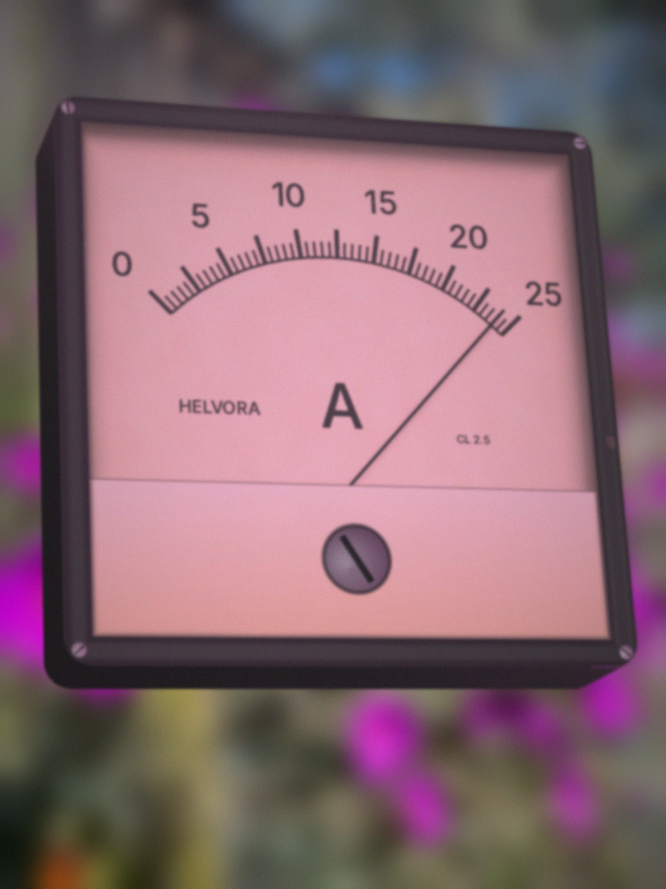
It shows 24 (A)
